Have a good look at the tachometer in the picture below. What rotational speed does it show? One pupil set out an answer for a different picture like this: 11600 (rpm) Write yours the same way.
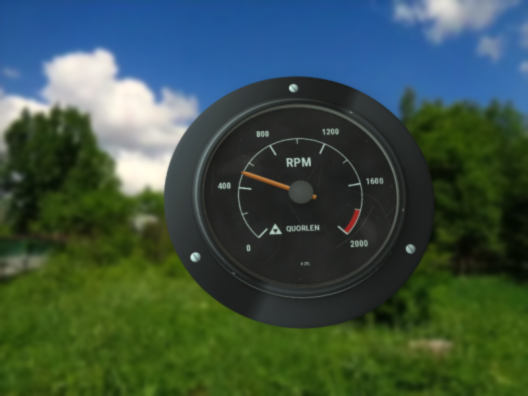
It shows 500 (rpm)
